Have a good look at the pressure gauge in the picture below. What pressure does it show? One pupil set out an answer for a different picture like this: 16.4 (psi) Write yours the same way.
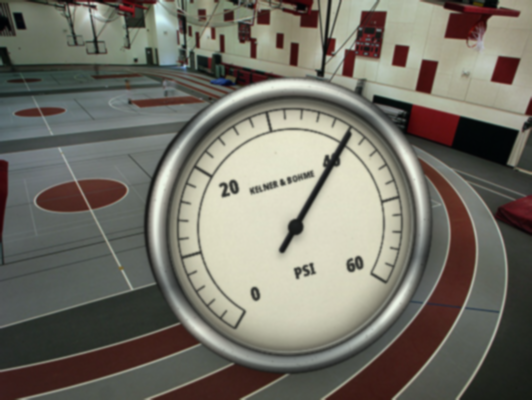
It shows 40 (psi)
